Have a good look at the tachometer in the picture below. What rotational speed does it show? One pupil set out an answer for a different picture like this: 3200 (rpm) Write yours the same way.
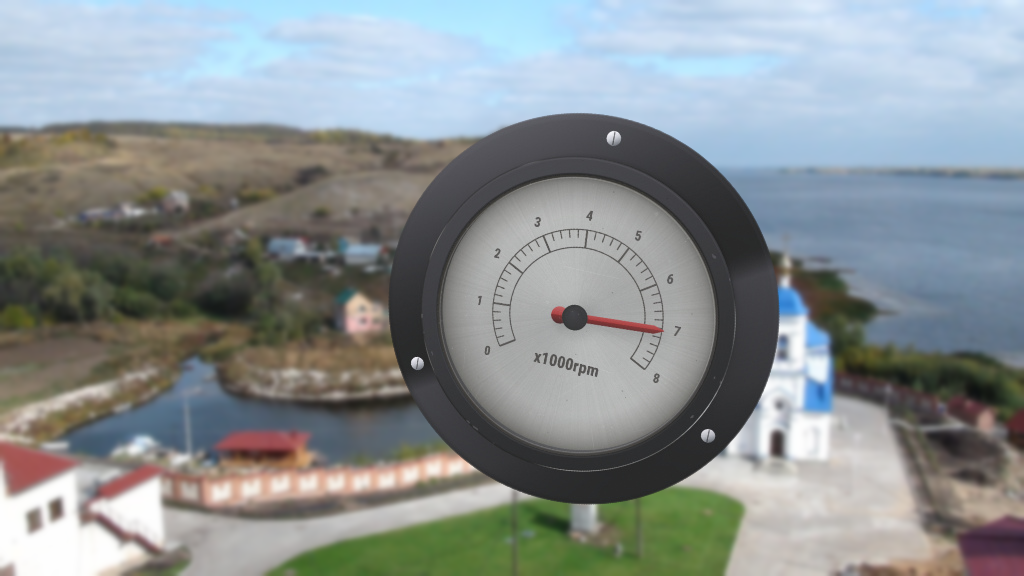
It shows 7000 (rpm)
